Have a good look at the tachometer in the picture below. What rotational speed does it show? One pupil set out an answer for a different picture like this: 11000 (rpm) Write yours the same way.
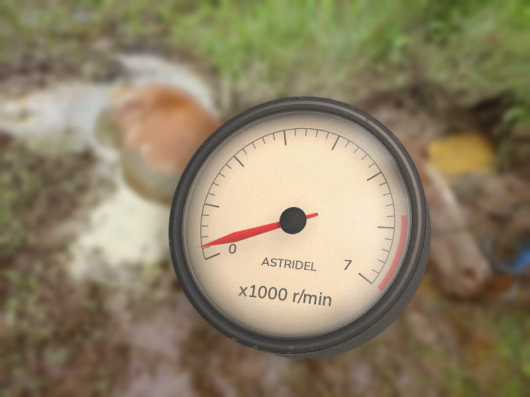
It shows 200 (rpm)
